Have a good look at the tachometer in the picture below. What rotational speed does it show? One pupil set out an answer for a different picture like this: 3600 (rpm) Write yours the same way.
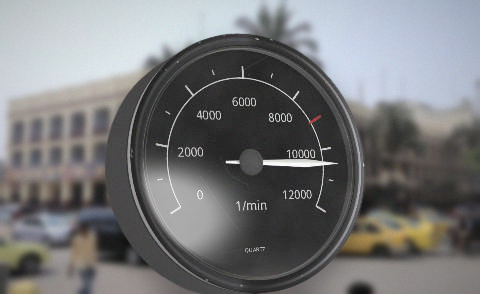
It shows 10500 (rpm)
